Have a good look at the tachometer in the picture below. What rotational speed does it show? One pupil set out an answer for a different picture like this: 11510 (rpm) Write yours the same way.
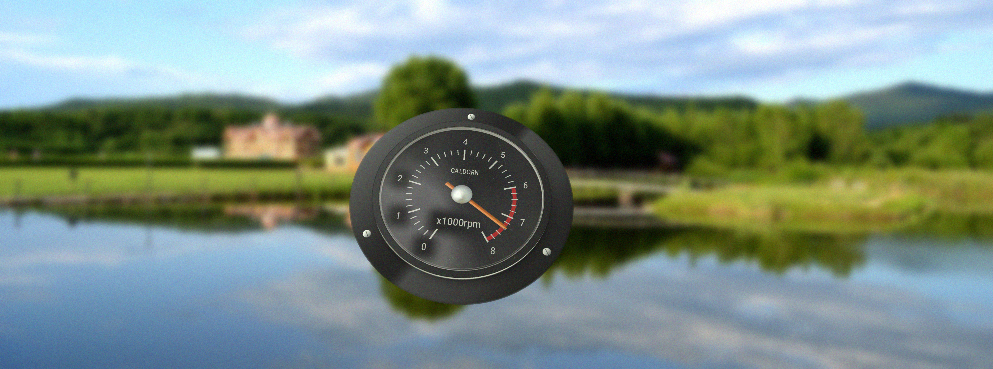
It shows 7400 (rpm)
